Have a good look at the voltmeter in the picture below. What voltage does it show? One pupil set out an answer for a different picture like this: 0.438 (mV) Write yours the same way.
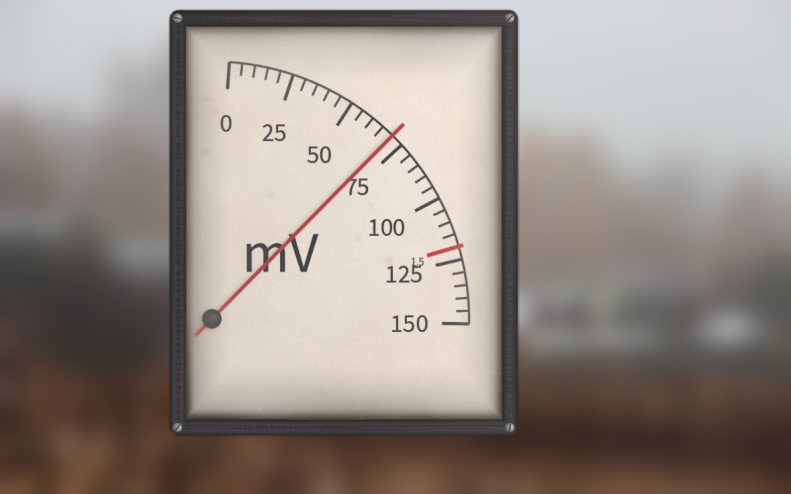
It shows 70 (mV)
